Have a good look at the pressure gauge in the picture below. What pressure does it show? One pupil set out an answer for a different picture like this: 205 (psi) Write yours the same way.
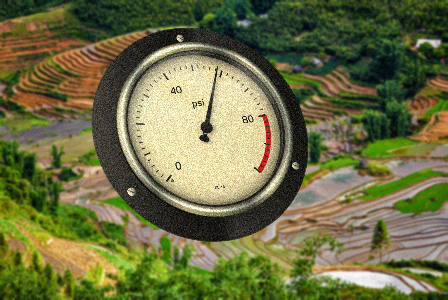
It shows 58 (psi)
